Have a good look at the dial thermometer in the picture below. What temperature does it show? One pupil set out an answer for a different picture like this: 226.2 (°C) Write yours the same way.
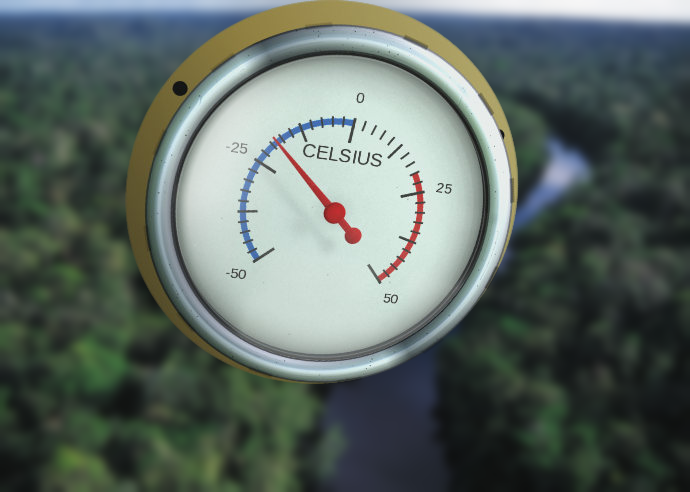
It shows -18.75 (°C)
